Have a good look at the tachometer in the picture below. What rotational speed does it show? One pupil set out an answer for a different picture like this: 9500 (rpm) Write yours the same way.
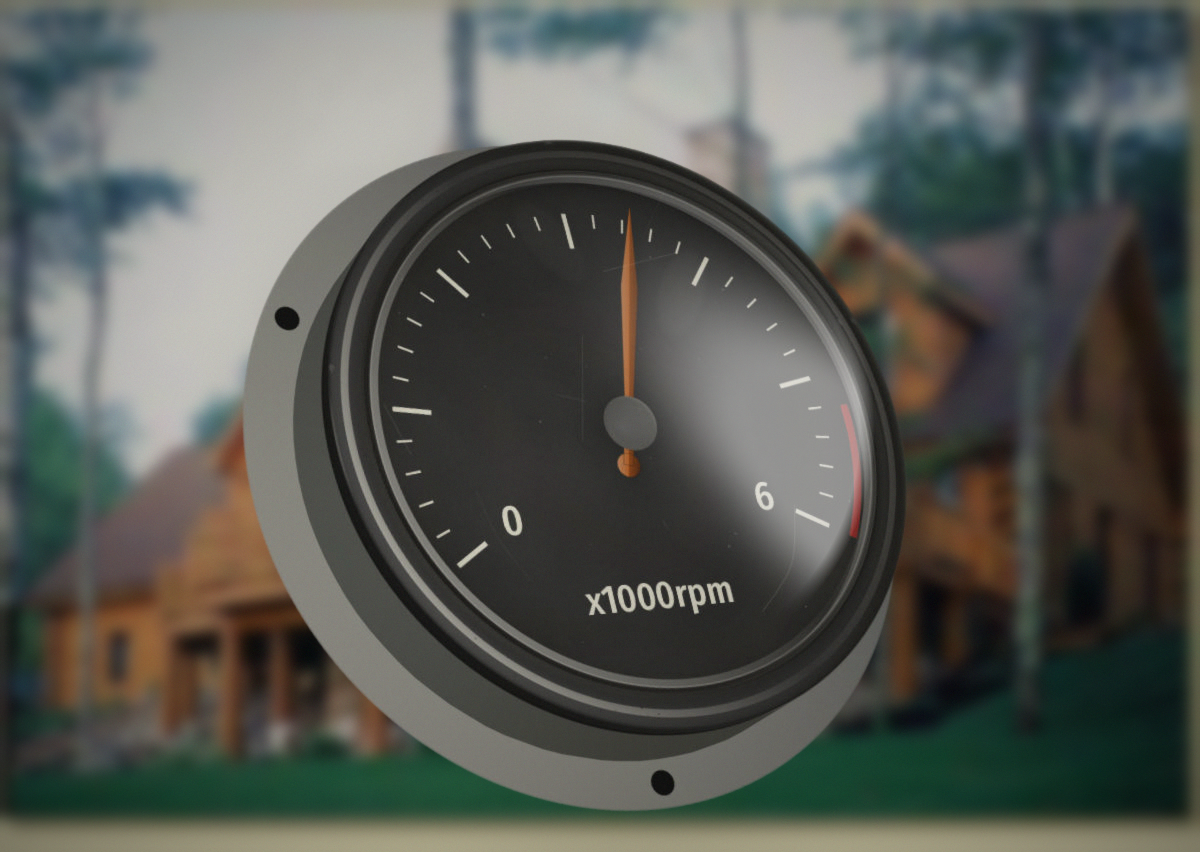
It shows 3400 (rpm)
